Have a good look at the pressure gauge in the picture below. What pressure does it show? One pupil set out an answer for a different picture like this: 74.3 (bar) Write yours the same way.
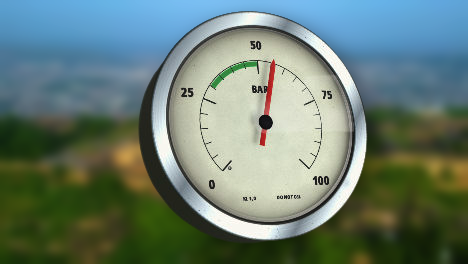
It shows 55 (bar)
